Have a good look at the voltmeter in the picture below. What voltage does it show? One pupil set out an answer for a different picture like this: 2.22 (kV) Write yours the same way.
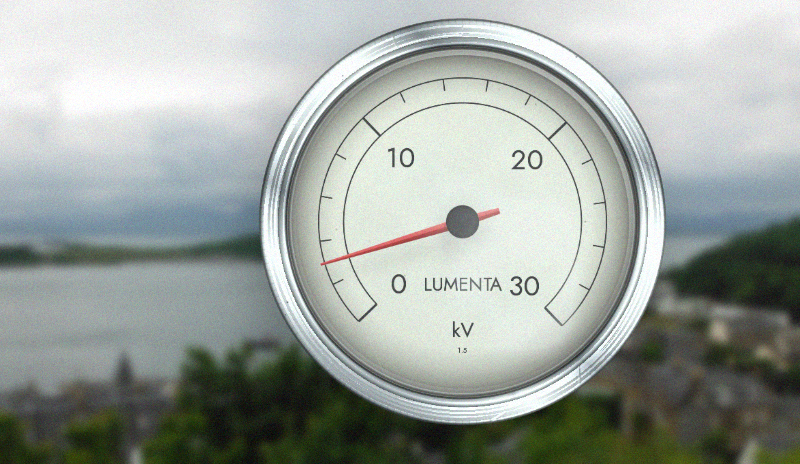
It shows 3 (kV)
